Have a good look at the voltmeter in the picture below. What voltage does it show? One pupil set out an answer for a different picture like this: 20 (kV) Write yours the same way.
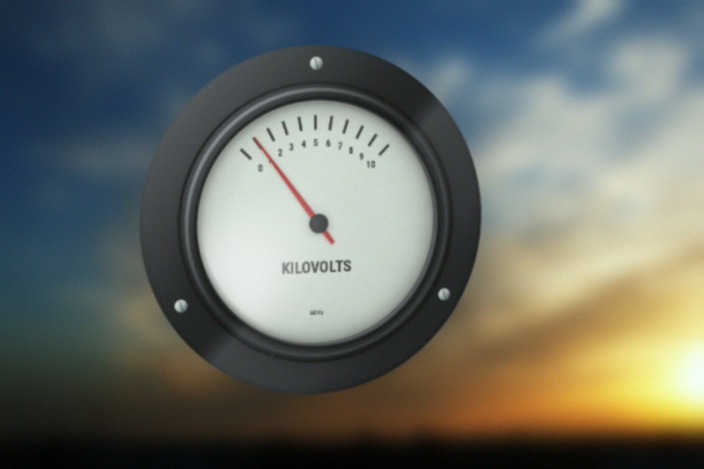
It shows 1 (kV)
